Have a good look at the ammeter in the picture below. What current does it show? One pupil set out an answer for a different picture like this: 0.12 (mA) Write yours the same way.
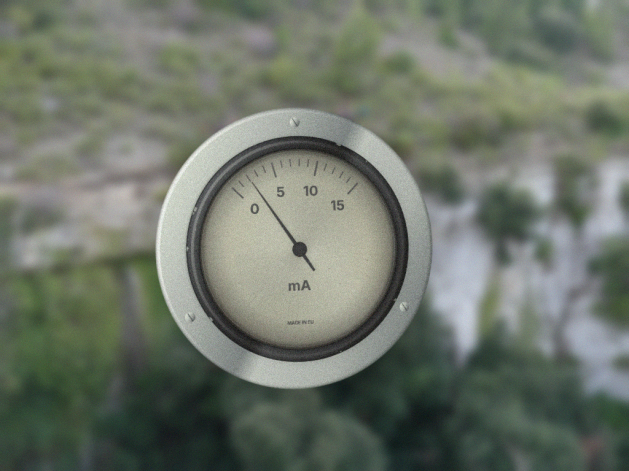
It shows 2 (mA)
